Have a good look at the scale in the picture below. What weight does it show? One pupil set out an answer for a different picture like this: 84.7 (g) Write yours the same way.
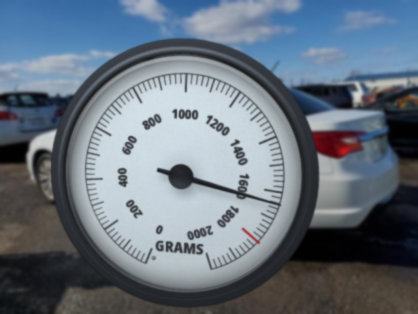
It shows 1640 (g)
